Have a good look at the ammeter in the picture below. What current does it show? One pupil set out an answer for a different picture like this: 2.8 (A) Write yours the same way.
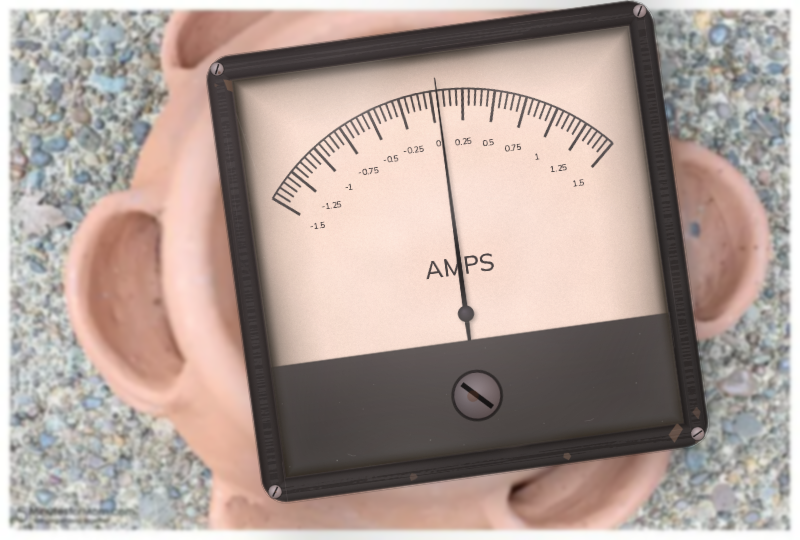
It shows 0.05 (A)
